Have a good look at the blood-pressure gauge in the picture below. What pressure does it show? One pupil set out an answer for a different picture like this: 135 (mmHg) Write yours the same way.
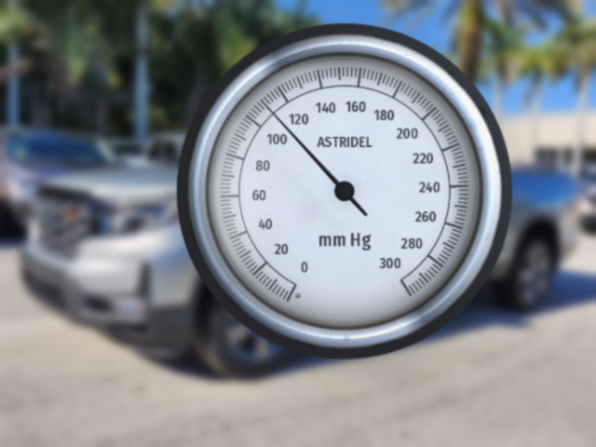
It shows 110 (mmHg)
